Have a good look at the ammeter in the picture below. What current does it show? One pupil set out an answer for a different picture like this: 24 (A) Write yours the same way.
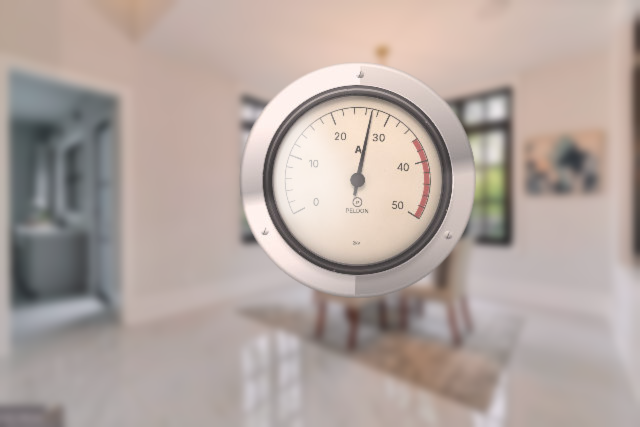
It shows 27 (A)
